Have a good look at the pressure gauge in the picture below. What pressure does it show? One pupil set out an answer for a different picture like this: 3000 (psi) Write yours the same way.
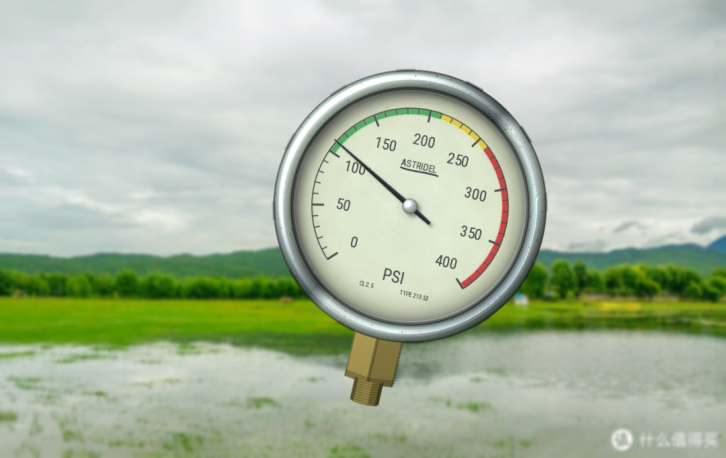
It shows 110 (psi)
